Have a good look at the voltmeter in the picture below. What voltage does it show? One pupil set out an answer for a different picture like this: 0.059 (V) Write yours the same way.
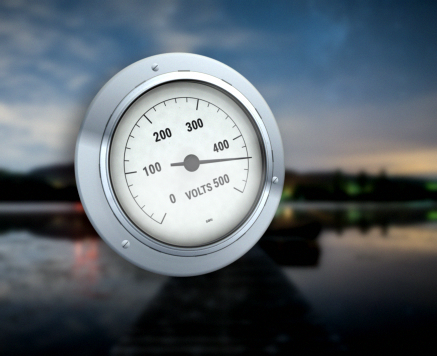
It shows 440 (V)
